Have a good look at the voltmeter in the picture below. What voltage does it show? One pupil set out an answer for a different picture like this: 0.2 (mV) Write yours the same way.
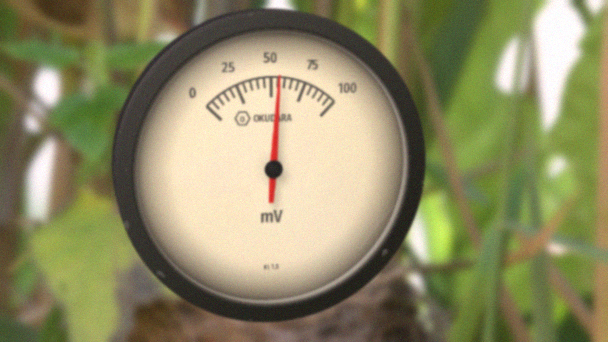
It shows 55 (mV)
